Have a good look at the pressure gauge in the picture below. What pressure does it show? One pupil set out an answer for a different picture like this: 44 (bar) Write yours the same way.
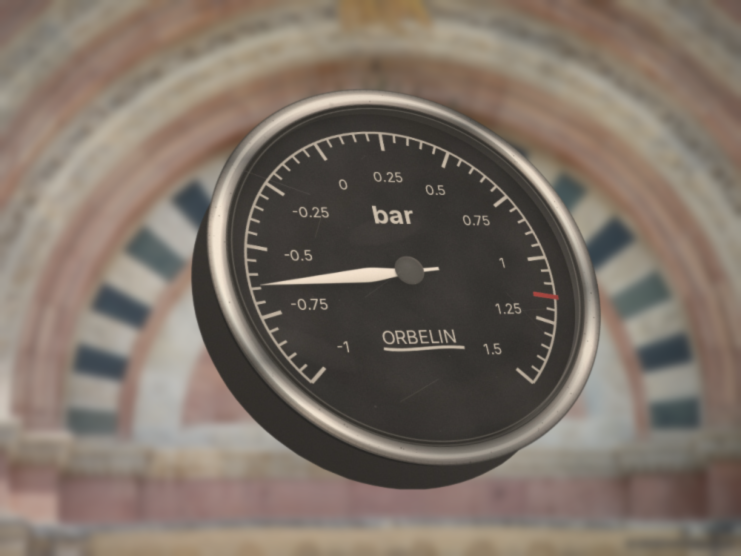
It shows -0.65 (bar)
